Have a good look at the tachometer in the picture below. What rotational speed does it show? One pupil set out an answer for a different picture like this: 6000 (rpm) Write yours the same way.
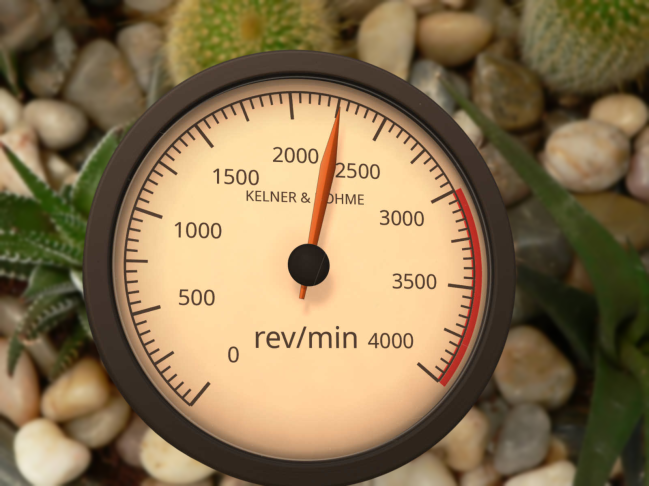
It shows 2250 (rpm)
